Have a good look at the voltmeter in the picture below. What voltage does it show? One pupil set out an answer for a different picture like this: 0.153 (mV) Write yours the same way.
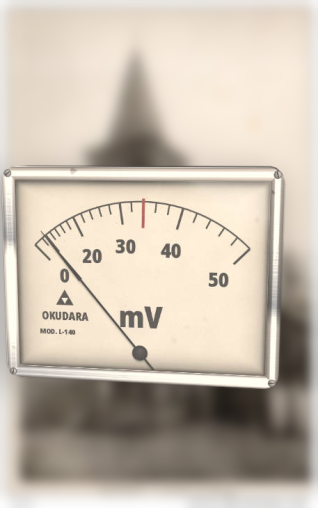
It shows 10 (mV)
